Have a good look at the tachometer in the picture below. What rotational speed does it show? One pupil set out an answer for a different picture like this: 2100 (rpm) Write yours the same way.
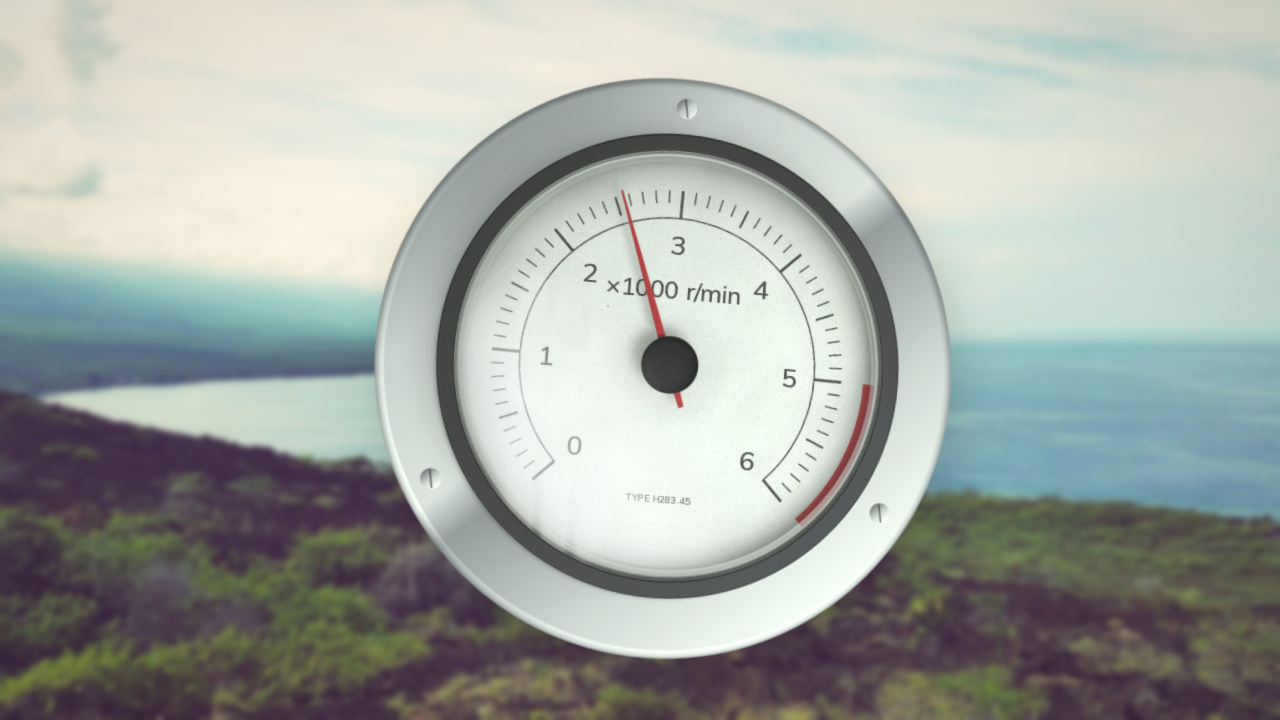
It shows 2550 (rpm)
